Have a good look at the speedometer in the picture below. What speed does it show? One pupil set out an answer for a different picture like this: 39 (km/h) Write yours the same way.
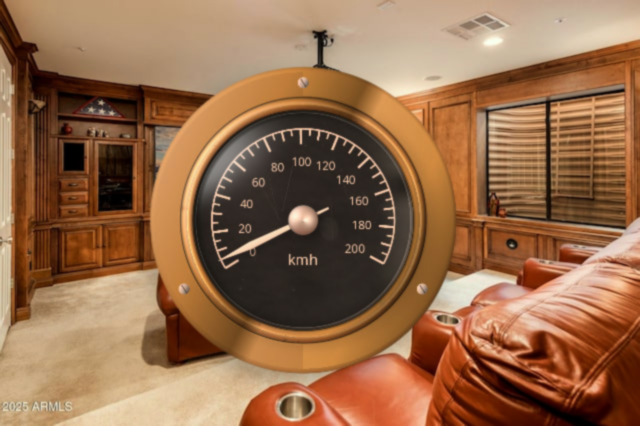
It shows 5 (km/h)
